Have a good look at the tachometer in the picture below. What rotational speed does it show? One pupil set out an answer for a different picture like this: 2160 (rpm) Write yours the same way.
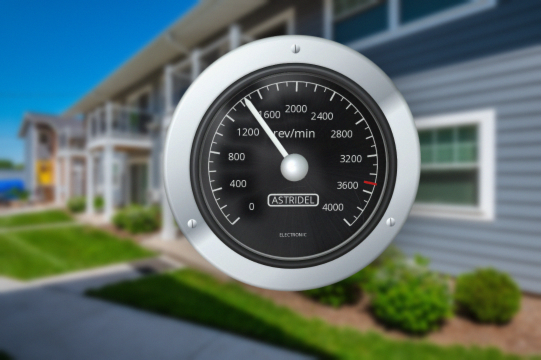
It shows 1450 (rpm)
